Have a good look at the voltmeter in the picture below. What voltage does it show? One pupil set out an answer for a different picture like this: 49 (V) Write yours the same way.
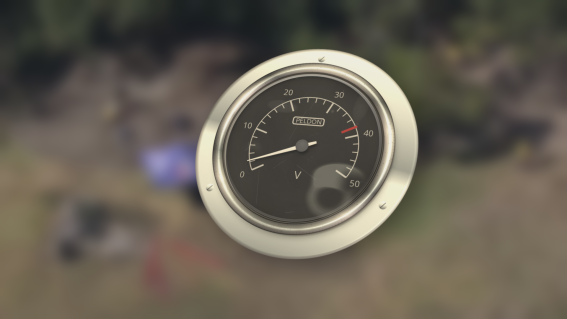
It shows 2 (V)
